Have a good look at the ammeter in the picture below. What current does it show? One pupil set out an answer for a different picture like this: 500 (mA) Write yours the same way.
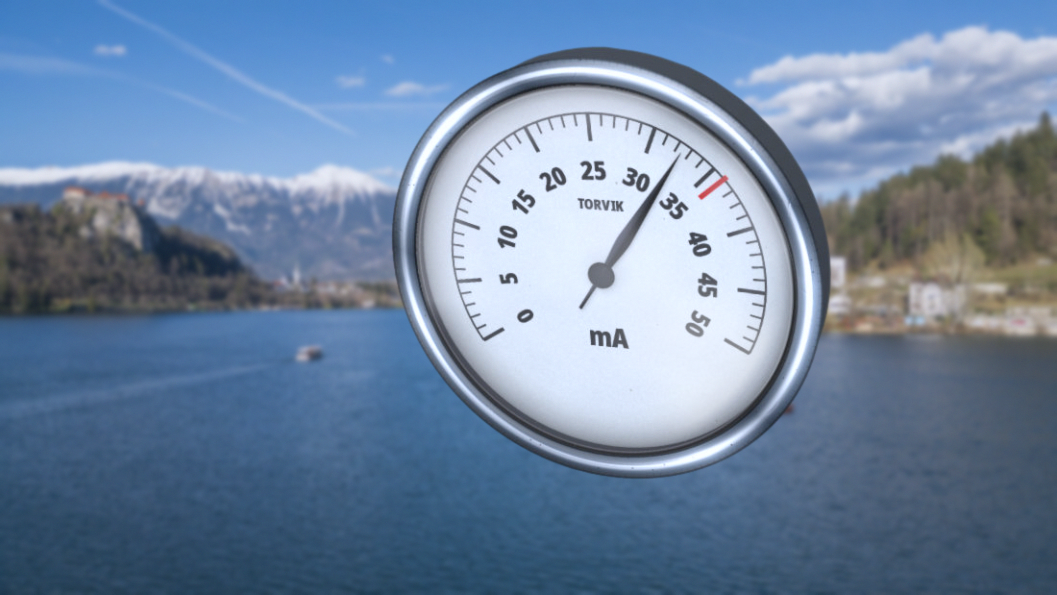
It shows 32.5 (mA)
